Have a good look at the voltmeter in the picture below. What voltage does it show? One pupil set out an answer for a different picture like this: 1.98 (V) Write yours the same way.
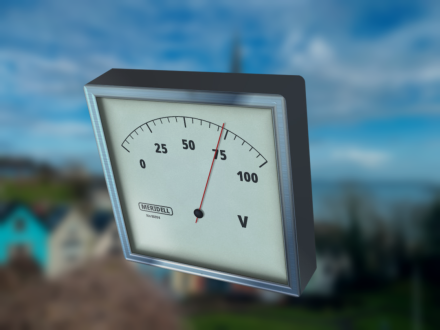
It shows 72.5 (V)
